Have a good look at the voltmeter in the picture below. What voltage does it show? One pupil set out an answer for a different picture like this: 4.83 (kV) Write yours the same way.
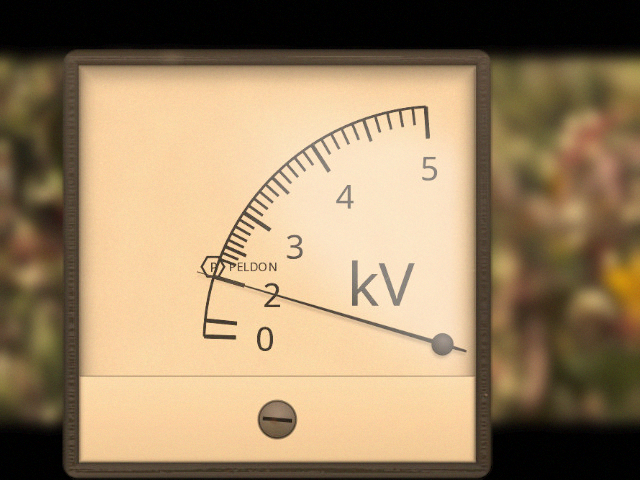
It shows 2 (kV)
